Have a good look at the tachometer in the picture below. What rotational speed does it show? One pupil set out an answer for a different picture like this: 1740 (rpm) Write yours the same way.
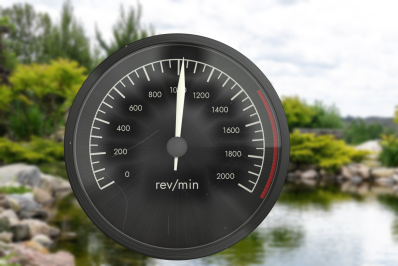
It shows 1025 (rpm)
